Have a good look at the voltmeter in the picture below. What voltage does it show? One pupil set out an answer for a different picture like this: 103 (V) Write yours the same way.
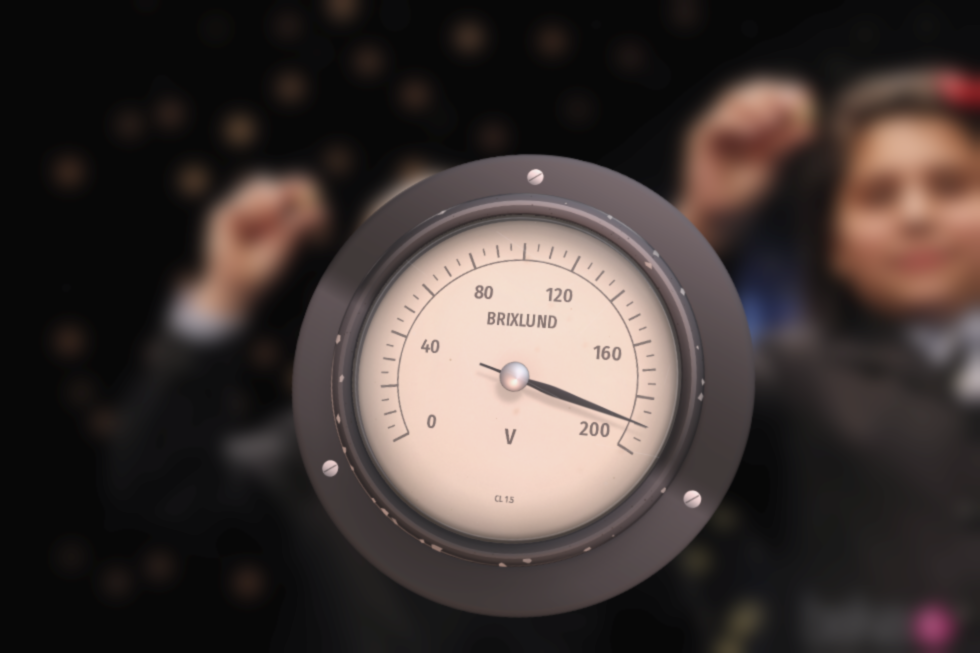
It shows 190 (V)
